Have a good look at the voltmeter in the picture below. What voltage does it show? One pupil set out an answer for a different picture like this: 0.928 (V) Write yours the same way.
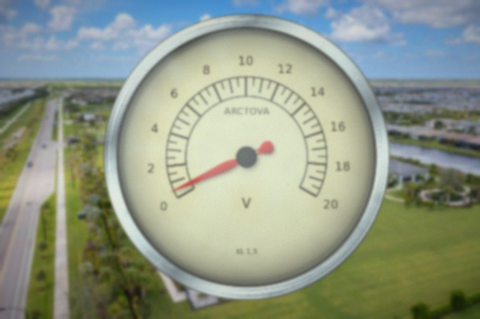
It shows 0.5 (V)
